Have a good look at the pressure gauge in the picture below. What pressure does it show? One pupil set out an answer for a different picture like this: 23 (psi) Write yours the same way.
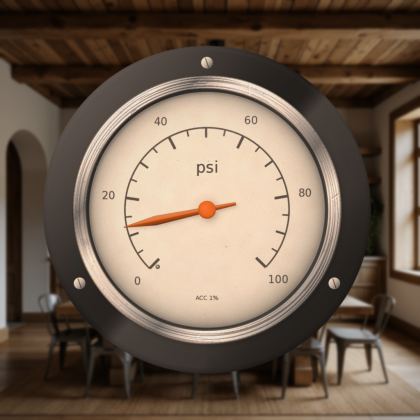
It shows 12.5 (psi)
